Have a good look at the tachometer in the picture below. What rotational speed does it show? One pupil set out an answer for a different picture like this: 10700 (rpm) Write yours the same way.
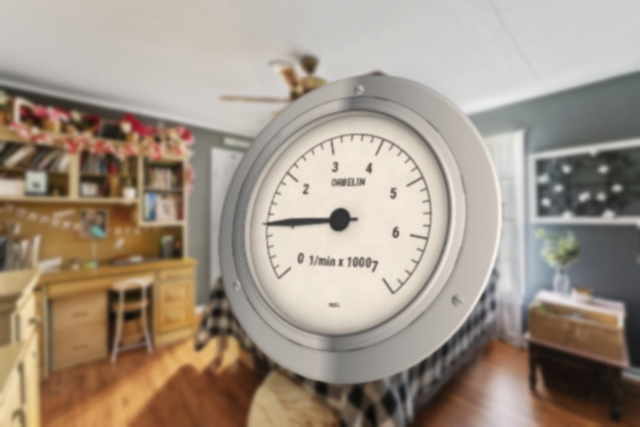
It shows 1000 (rpm)
